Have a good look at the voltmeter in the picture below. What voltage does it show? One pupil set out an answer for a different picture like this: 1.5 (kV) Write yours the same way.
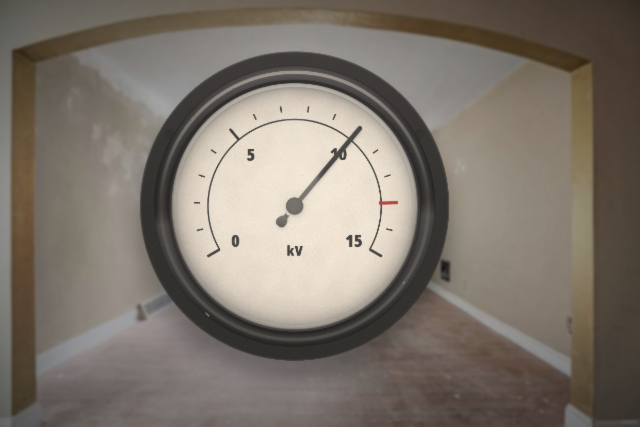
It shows 10 (kV)
